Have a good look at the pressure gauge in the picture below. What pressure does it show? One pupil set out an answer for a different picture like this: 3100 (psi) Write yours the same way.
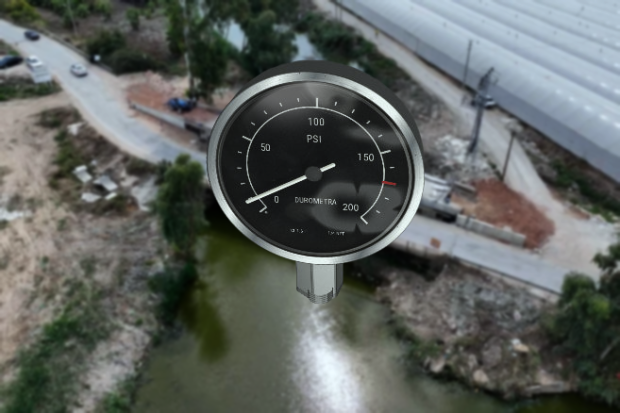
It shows 10 (psi)
